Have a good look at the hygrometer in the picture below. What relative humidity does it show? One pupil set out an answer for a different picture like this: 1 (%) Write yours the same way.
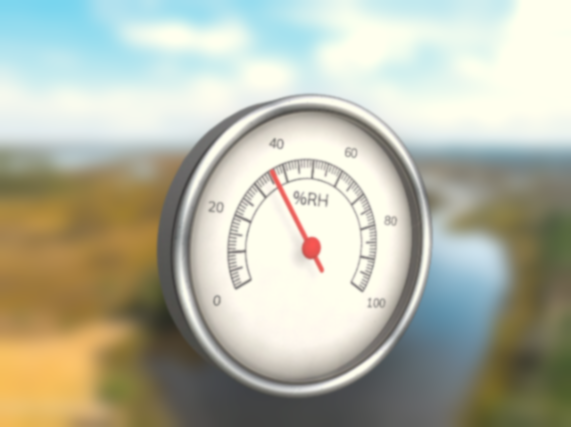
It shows 35 (%)
